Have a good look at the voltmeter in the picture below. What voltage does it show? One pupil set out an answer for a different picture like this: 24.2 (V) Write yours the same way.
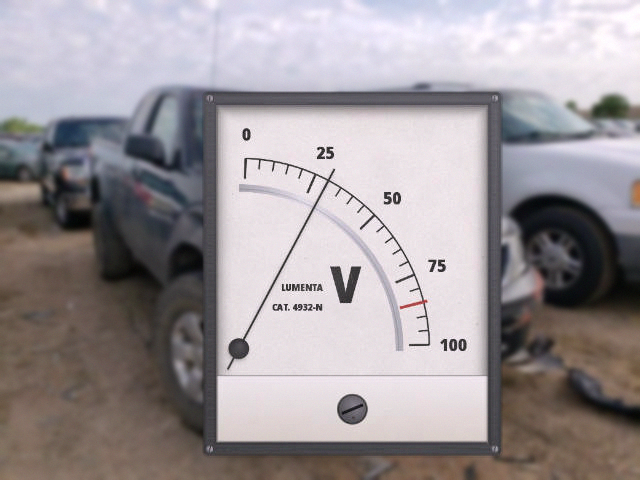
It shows 30 (V)
